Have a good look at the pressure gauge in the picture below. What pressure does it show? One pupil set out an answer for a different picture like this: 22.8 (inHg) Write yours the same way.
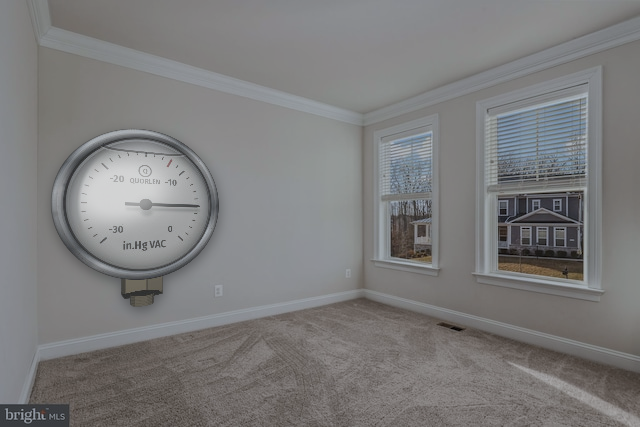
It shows -5 (inHg)
